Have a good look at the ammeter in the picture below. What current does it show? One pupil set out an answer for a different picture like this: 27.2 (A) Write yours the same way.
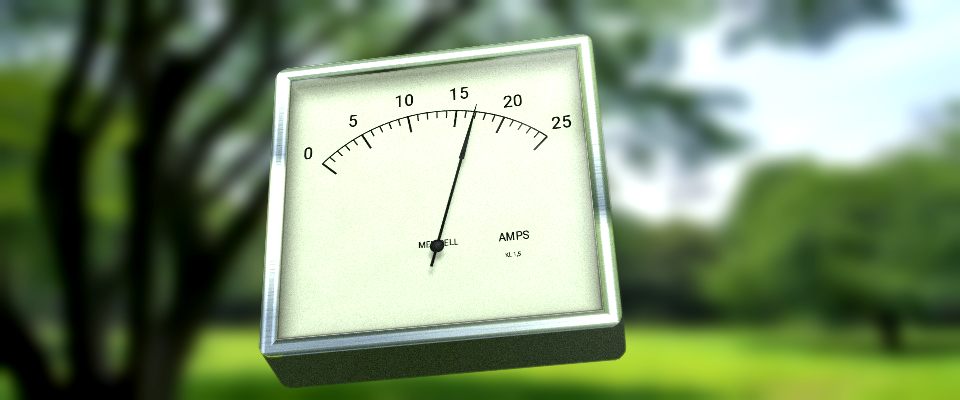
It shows 17 (A)
